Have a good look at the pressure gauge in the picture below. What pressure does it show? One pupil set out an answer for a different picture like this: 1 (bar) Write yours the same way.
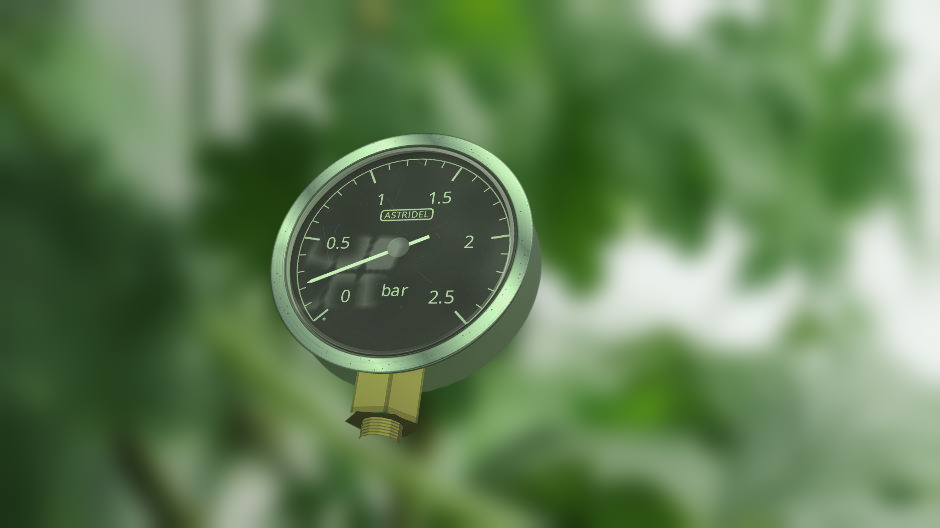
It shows 0.2 (bar)
